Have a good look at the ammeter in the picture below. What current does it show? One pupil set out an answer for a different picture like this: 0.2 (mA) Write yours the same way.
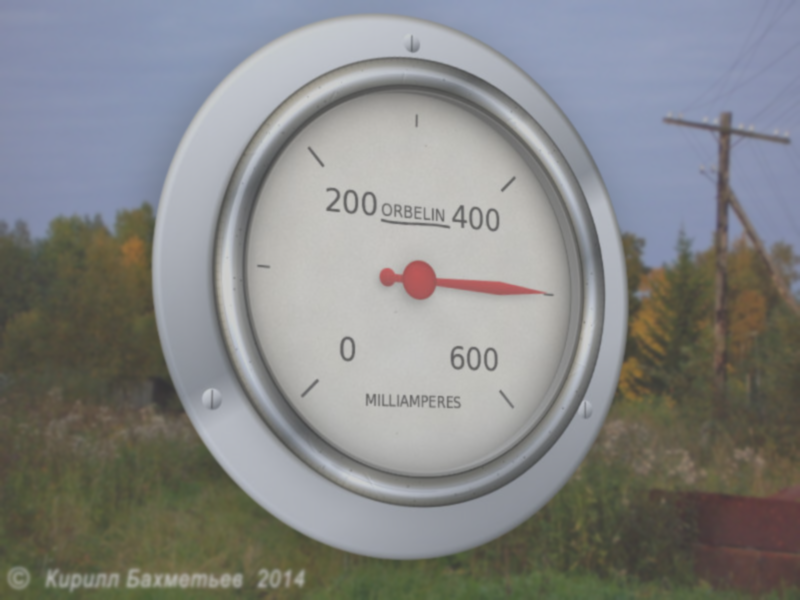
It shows 500 (mA)
